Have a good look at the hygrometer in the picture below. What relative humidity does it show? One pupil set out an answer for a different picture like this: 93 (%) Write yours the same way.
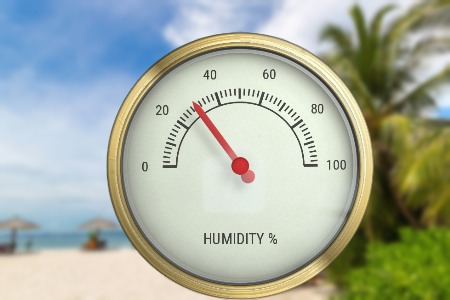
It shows 30 (%)
